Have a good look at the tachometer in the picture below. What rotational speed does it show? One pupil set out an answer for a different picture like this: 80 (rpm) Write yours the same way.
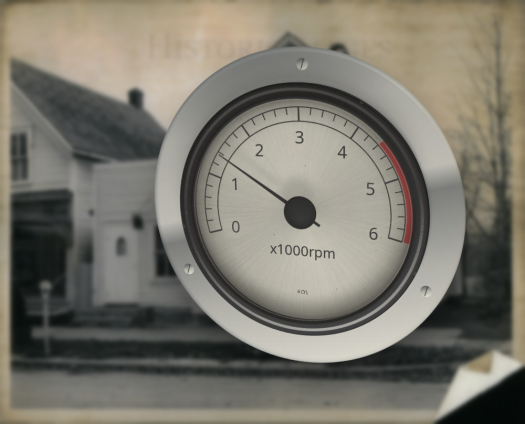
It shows 1400 (rpm)
